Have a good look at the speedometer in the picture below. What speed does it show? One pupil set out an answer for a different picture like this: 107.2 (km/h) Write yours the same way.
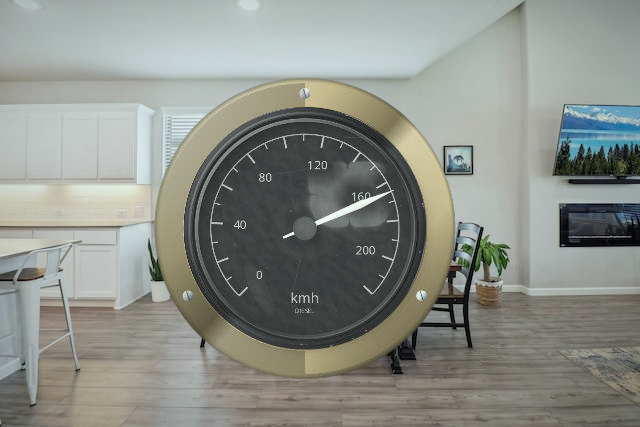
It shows 165 (km/h)
